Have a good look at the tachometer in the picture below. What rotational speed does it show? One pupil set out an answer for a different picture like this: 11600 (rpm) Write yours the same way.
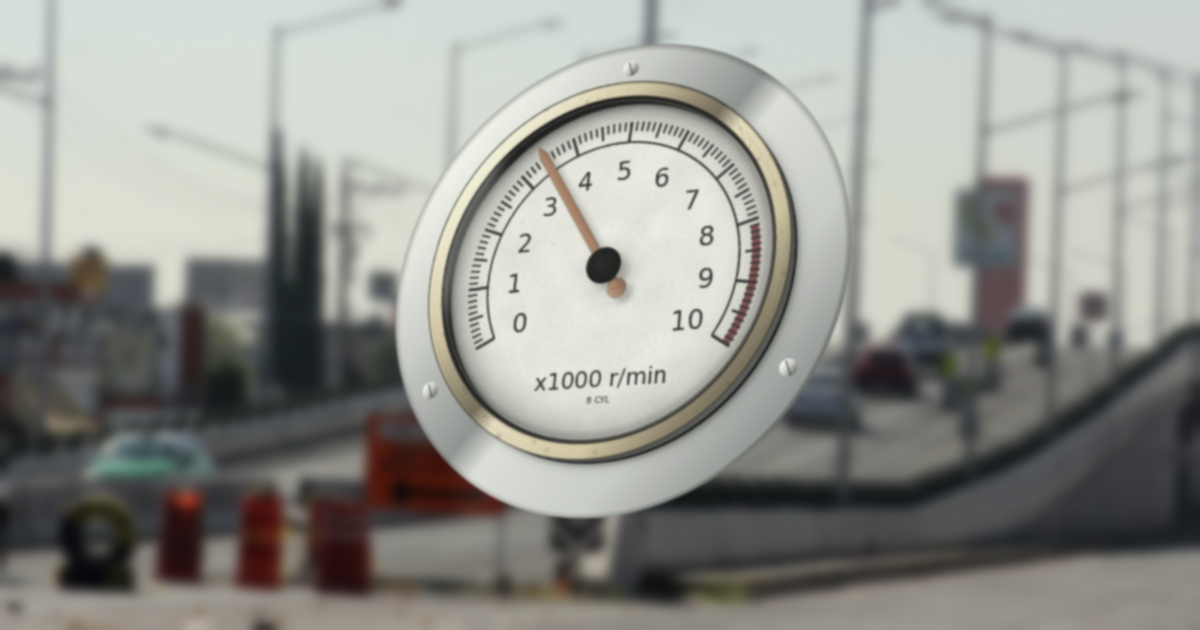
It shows 3500 (rpm)
